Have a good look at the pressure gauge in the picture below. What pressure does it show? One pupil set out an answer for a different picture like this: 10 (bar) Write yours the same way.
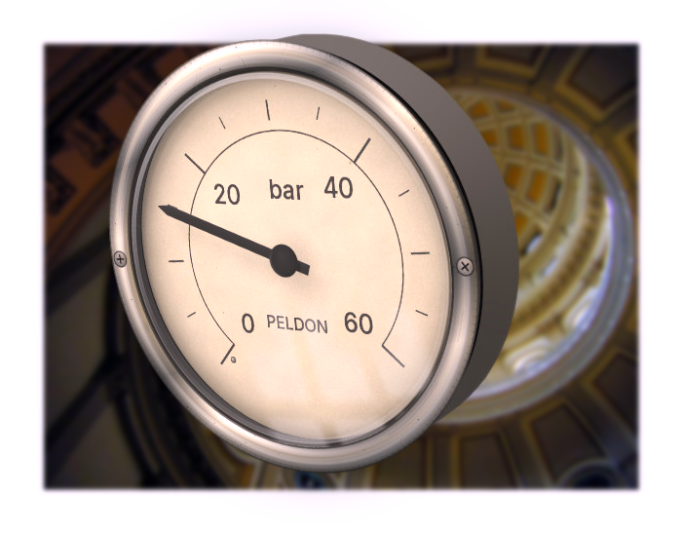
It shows 15 (bar)
